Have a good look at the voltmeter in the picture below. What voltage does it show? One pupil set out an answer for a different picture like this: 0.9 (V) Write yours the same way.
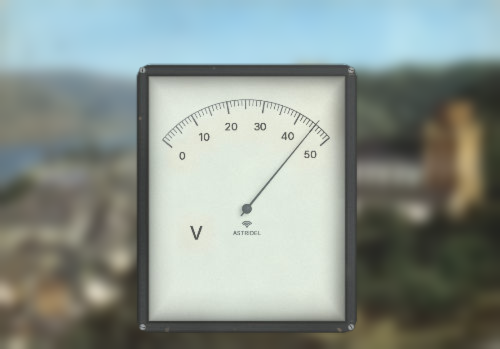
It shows 45 (V)
